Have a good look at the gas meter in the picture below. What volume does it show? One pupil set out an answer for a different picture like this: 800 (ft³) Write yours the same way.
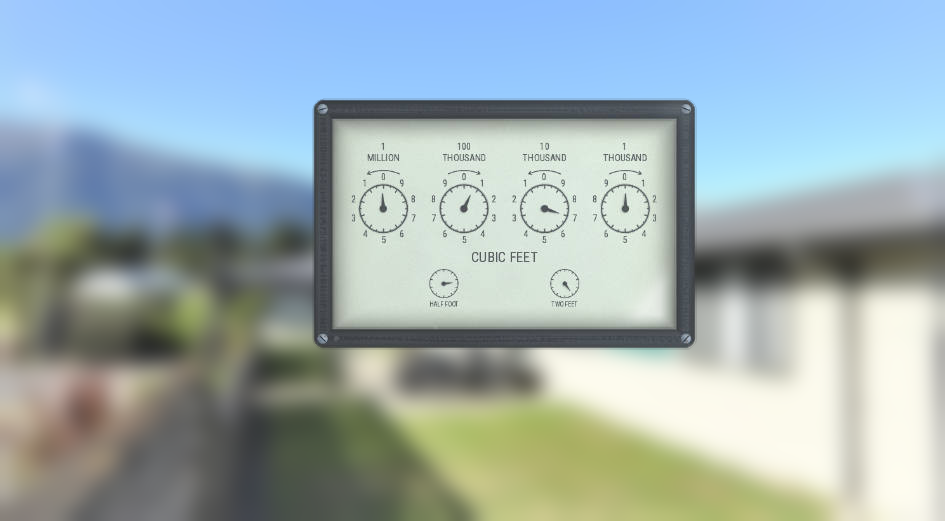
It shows 7000 (ft³)
